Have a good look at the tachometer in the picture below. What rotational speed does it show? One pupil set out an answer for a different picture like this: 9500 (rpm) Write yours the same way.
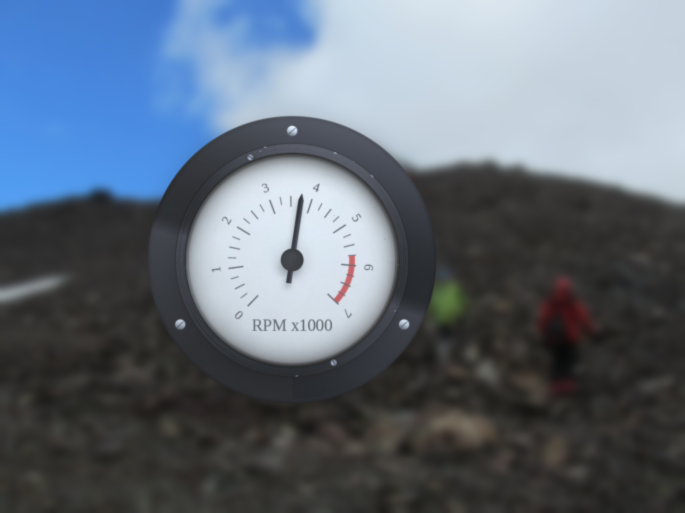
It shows 3750 (rpm)
